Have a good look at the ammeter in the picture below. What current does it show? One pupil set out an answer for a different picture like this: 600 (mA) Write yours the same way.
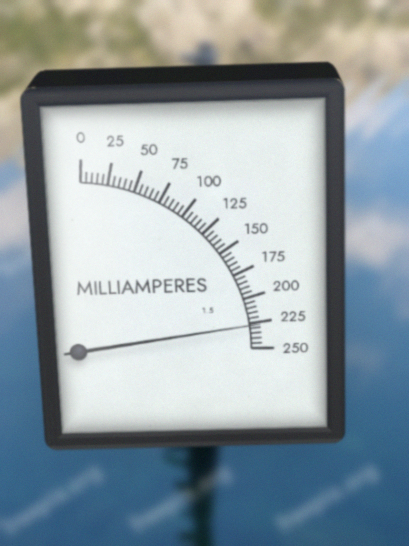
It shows 225 (mA)
